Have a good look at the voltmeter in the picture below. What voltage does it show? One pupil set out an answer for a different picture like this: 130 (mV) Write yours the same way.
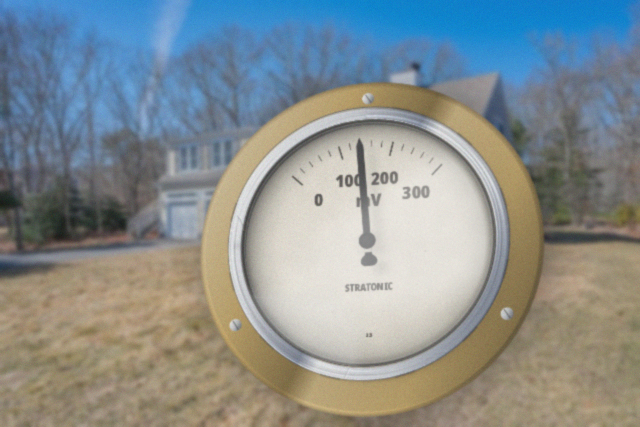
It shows 140 (mV)
